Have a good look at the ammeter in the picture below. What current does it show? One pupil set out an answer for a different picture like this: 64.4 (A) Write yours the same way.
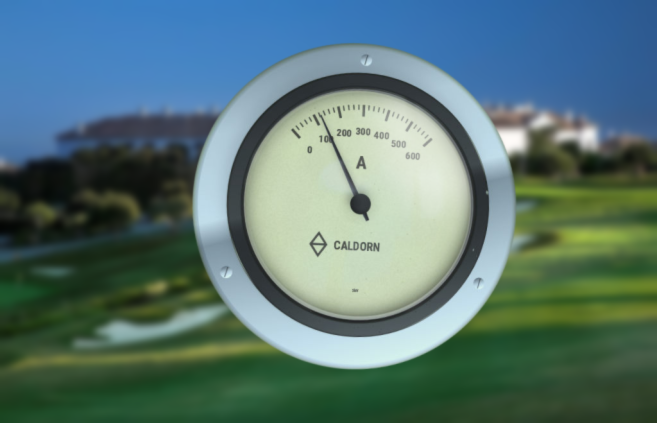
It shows 120 (A)
